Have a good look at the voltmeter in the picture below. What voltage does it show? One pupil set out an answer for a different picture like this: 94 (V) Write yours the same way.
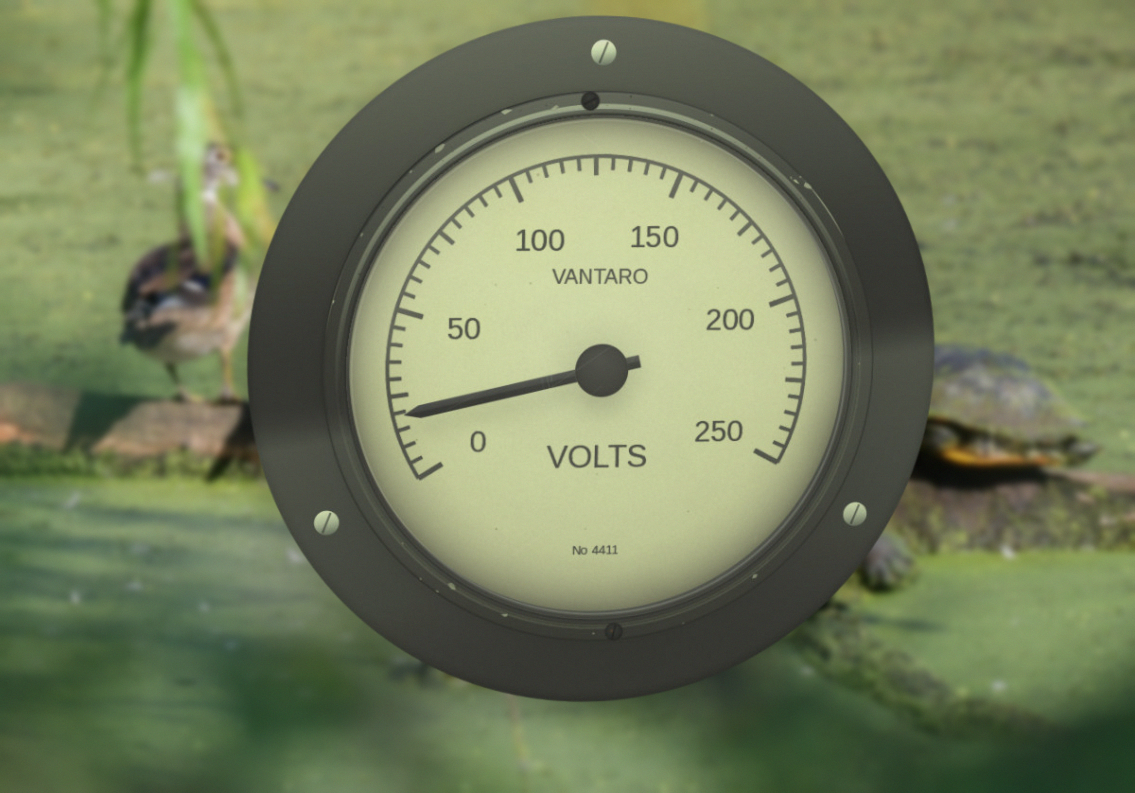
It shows 20 (V)
